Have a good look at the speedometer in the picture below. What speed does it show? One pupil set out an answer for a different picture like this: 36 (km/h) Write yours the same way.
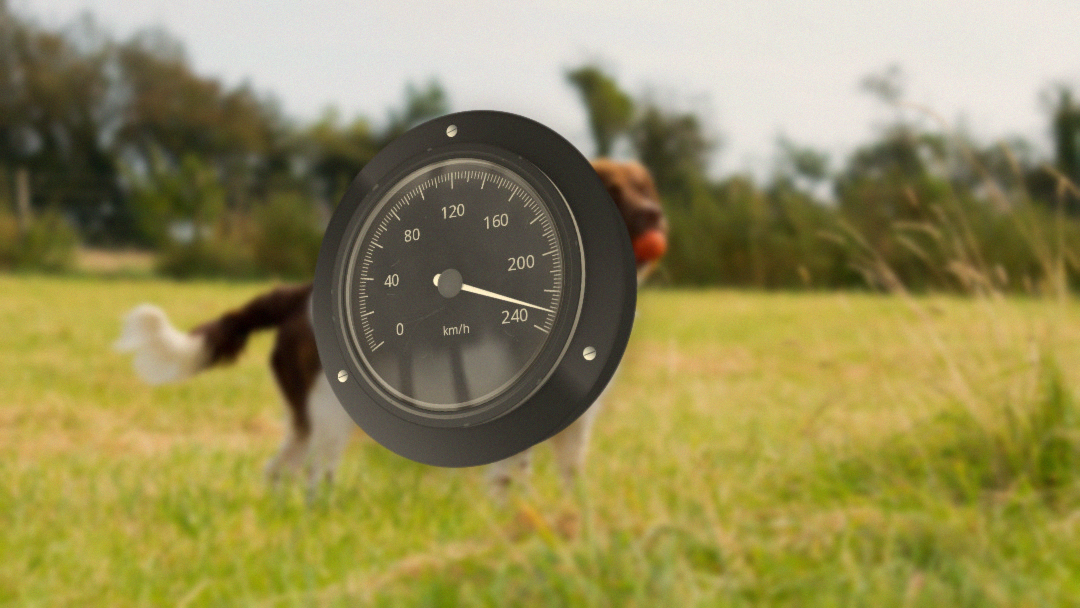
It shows 230 (km/h)
